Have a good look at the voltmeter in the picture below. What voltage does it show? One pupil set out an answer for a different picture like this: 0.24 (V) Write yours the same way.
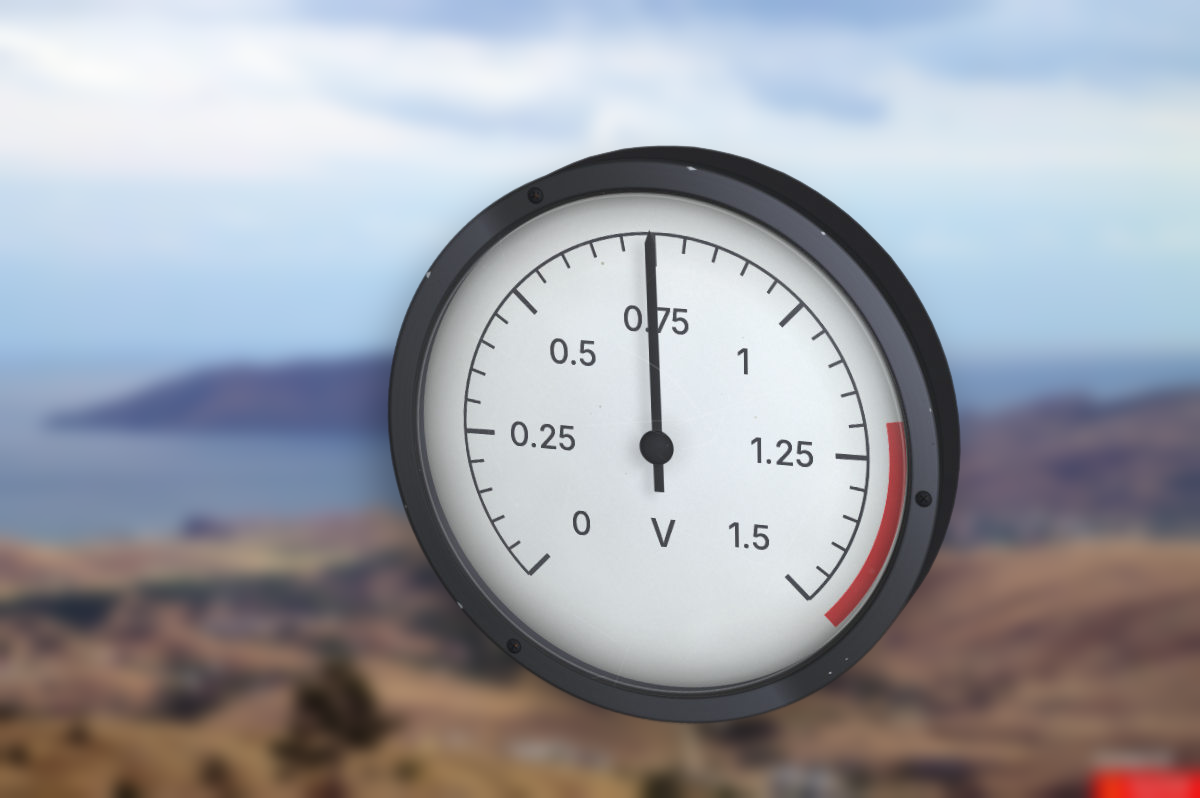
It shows 0.75 (V)
